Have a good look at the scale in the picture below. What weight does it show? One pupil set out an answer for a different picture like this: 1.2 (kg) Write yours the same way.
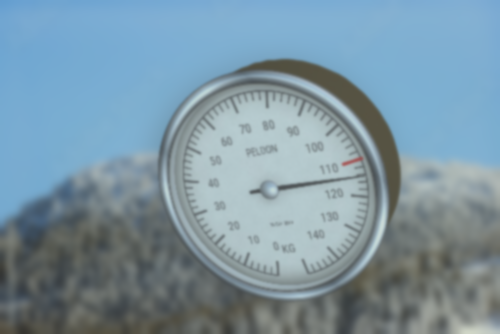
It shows 114 (kg)
